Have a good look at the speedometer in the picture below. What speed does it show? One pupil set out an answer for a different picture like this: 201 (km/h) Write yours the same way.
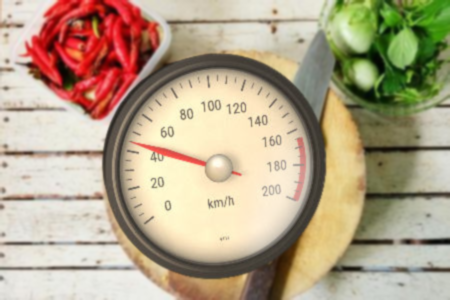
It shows 45 (km/h)
